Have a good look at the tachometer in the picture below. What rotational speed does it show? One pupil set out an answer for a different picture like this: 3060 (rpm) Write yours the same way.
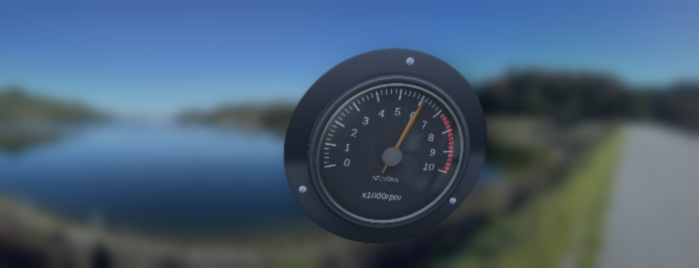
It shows 6000 (rpm)
